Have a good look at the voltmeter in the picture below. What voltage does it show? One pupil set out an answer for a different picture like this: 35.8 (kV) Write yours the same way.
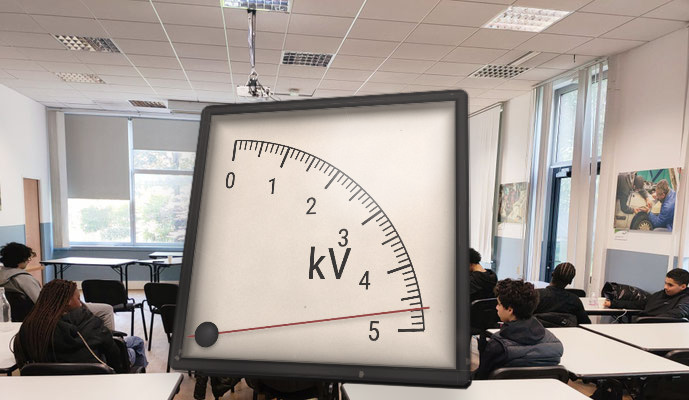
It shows 4.7 (kV)
